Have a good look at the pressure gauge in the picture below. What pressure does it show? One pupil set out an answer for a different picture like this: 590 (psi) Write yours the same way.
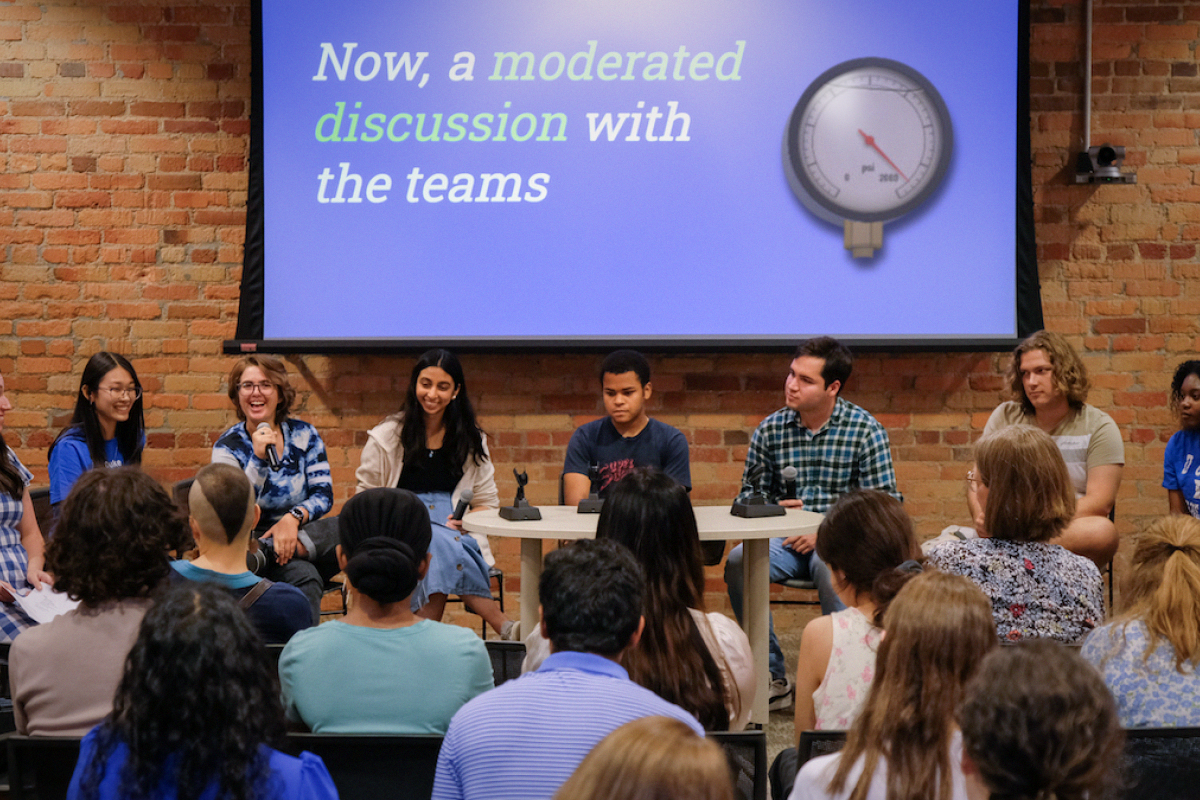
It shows 1900 (psi)
